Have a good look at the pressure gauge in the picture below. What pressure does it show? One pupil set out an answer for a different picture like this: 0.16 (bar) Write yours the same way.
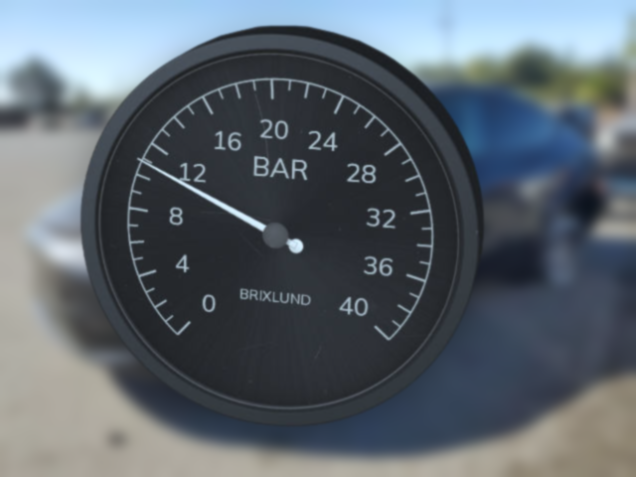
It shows 11 (bar)
